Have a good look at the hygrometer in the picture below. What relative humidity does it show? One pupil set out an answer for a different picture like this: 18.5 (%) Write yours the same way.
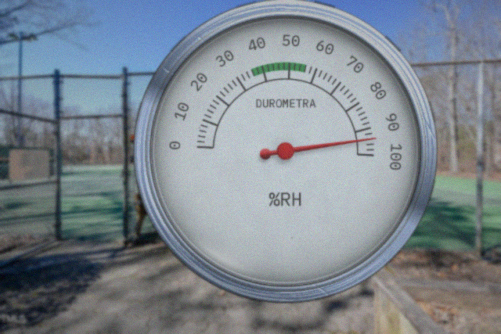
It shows 94 (%)
